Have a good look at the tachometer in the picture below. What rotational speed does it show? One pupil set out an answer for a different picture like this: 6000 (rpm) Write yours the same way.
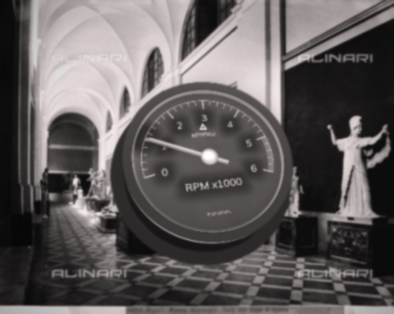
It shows 1000 (rpm)
